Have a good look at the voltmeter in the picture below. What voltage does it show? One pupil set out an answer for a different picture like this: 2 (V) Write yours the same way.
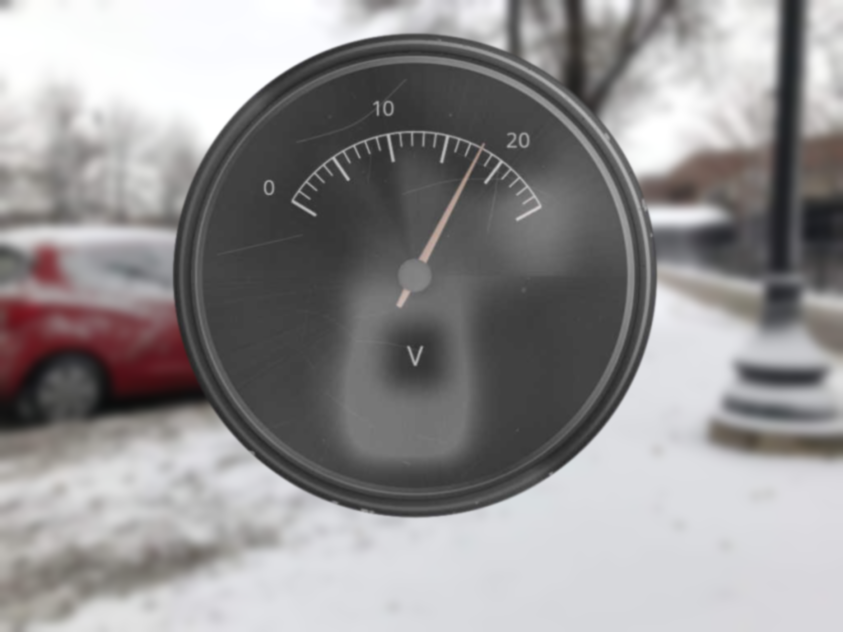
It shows 18 (V)
